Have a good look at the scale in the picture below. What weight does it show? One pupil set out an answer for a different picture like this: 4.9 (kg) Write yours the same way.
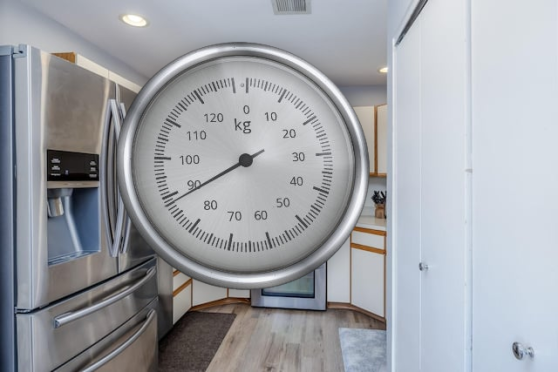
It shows 88 (kg)
